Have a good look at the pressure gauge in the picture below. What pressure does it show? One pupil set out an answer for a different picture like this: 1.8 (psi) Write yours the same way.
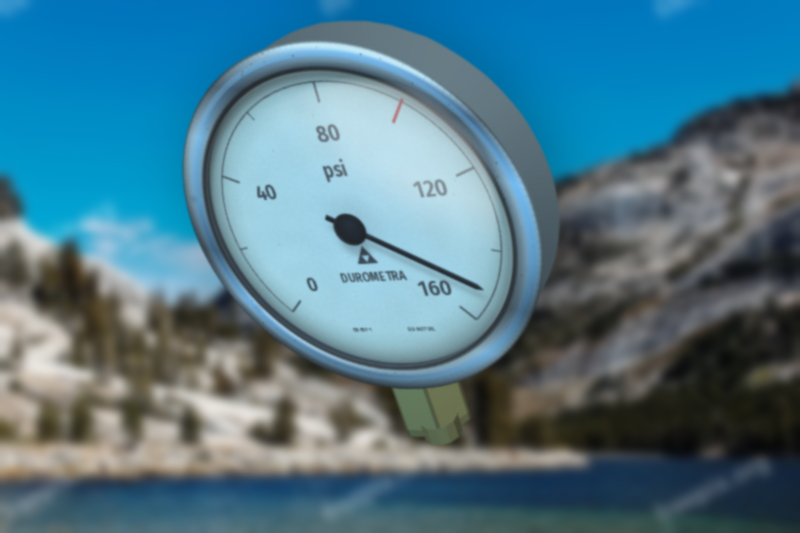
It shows 150 (psi)
